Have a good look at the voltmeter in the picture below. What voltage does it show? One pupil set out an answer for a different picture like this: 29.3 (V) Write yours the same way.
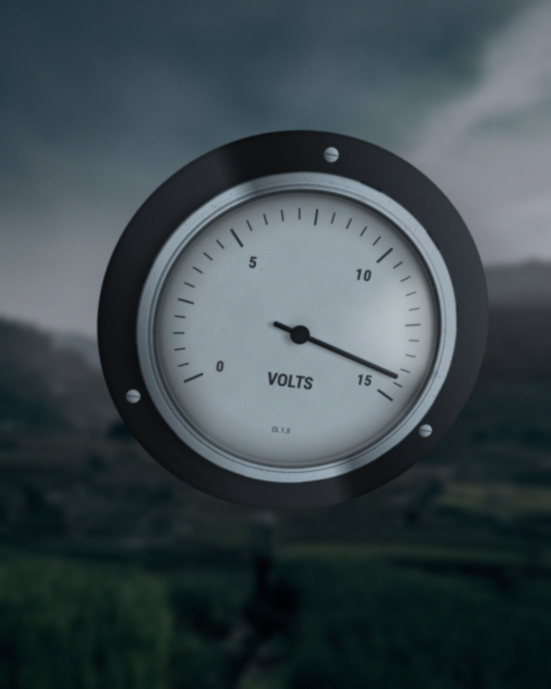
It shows 14.25 (V)
